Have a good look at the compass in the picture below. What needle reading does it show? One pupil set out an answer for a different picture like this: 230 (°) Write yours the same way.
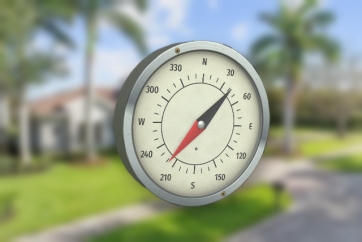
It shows 220 (°)
